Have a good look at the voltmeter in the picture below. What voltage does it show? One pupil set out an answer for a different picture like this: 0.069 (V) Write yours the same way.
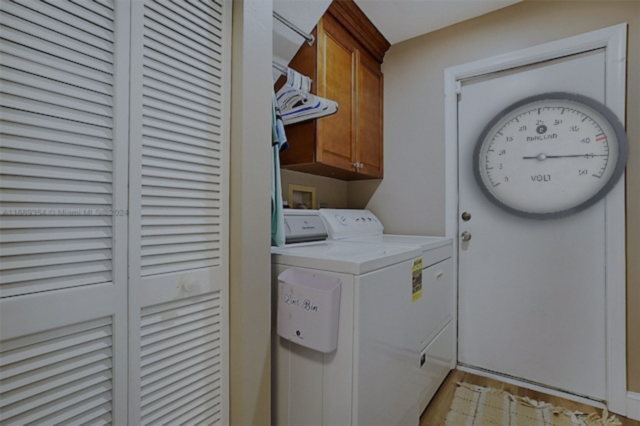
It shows 45 (V)
